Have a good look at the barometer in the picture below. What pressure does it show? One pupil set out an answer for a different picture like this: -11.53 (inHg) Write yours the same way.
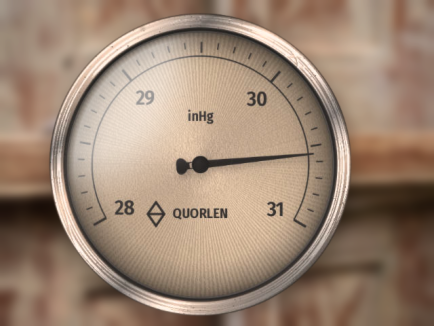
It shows 30.55 (inHg)
